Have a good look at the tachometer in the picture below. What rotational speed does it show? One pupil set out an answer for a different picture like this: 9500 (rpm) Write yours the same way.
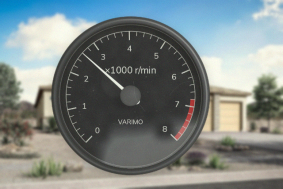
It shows 2600 (rpm)
